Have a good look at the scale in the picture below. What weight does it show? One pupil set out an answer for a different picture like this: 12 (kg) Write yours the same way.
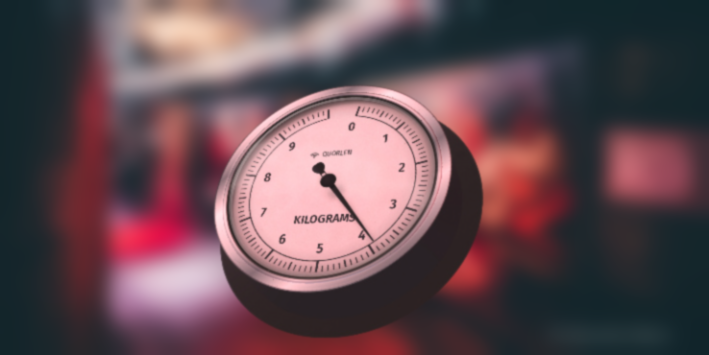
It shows 3.9 (kg)
